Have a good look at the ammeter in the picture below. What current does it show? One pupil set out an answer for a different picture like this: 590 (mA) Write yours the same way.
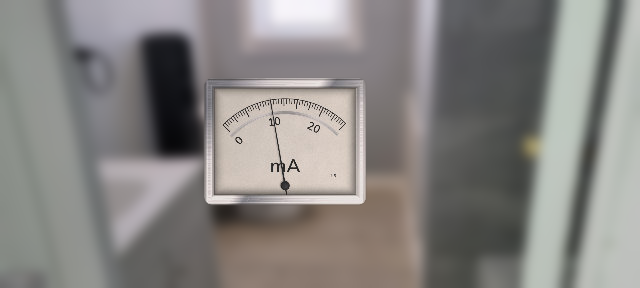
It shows 10 (mA)
